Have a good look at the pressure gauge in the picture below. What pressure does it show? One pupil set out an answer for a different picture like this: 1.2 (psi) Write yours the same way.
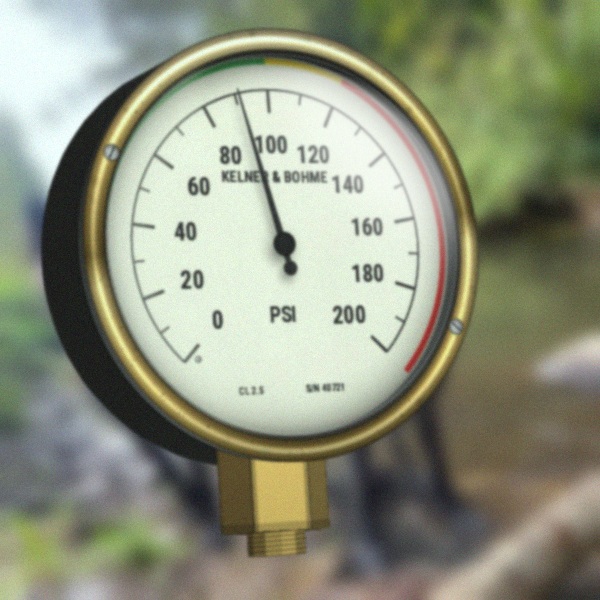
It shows 90 (psi)
